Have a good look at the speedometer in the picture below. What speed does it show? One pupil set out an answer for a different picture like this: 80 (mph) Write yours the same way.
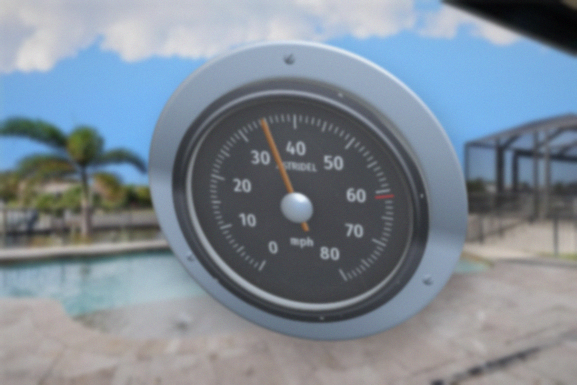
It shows 35 (mph)
